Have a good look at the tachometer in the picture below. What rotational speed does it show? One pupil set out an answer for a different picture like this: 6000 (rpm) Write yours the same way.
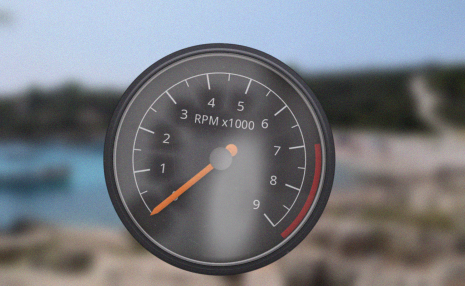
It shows 0 (rpm)
